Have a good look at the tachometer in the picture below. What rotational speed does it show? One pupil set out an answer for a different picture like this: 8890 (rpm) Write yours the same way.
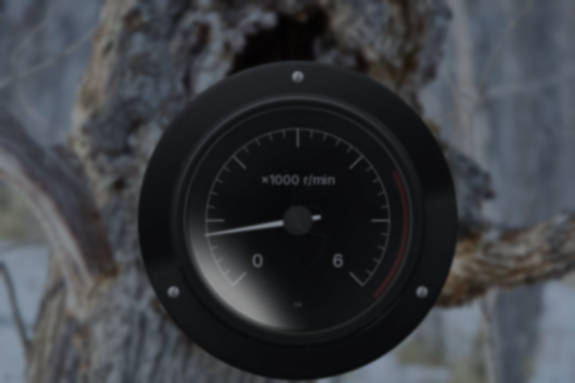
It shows 800 (rpm)
